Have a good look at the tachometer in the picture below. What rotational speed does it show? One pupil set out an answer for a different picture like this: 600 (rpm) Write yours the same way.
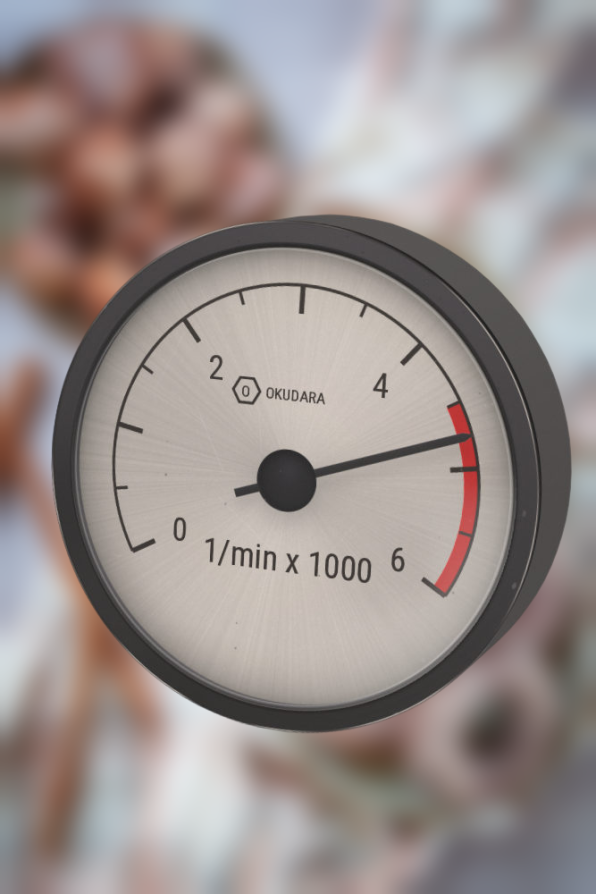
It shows 4750 (rpm)
